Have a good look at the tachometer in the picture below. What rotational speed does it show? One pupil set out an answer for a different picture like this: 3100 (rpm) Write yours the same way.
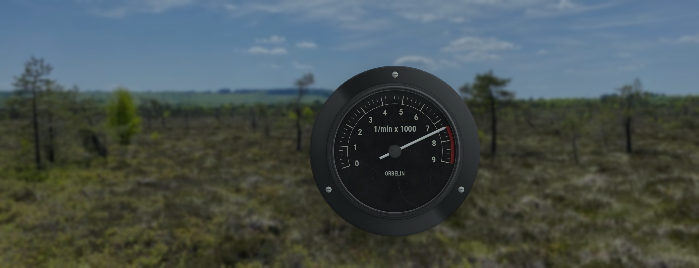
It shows 7400 (rpm)
